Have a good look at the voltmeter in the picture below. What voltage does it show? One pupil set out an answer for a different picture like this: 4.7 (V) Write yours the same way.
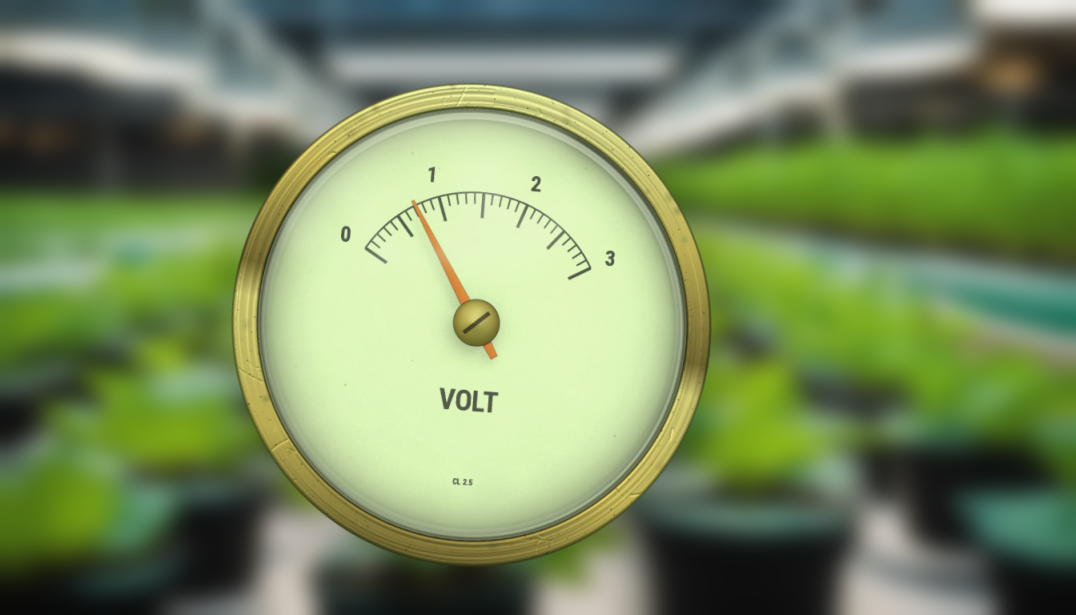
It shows 0.7 (V)
